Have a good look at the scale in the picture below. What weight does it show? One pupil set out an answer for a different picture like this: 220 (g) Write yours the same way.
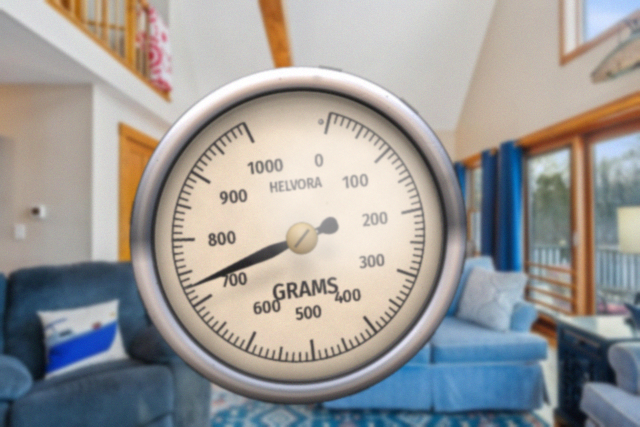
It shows 730 (g)
